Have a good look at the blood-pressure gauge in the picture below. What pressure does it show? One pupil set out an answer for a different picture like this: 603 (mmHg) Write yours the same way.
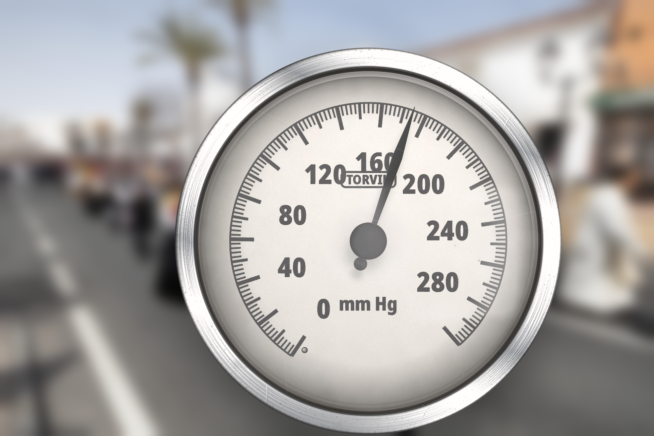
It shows 174 (mmHg)
